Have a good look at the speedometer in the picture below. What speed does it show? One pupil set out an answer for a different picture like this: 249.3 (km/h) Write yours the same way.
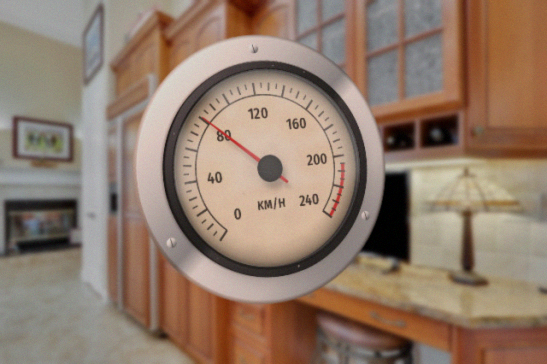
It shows 80 (km/h)
